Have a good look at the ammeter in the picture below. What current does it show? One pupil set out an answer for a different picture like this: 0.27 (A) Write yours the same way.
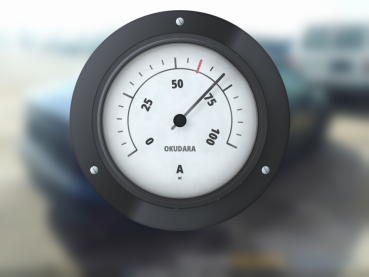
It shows 70 (A)
